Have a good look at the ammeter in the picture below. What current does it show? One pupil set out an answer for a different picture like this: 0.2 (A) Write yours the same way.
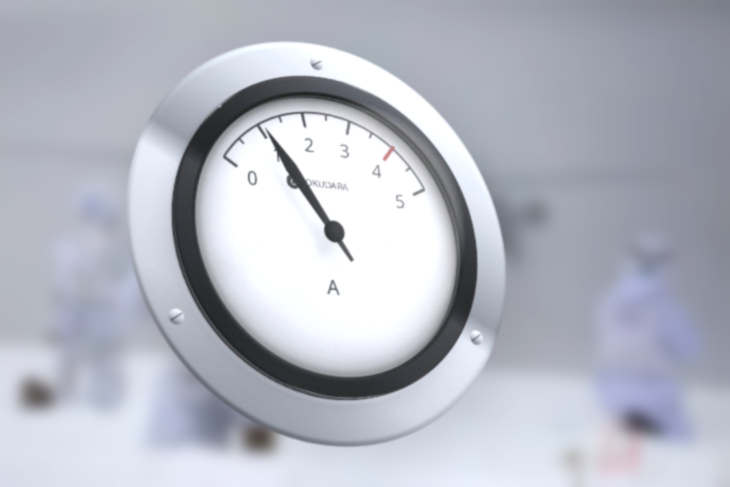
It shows 1 (A)
